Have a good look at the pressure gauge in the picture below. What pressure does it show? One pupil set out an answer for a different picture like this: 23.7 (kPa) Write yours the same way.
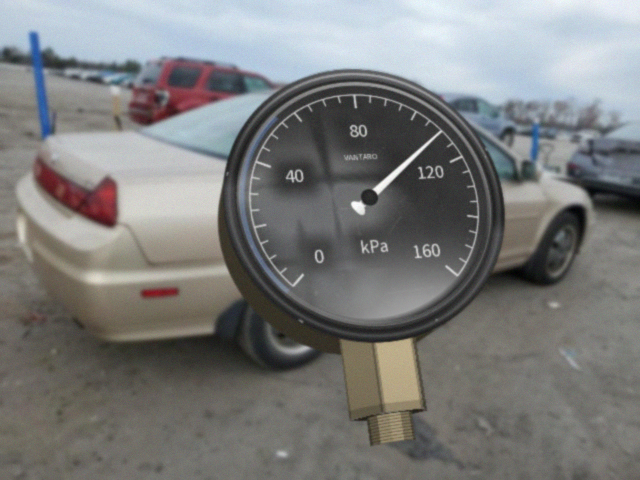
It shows 110 (kPa)
